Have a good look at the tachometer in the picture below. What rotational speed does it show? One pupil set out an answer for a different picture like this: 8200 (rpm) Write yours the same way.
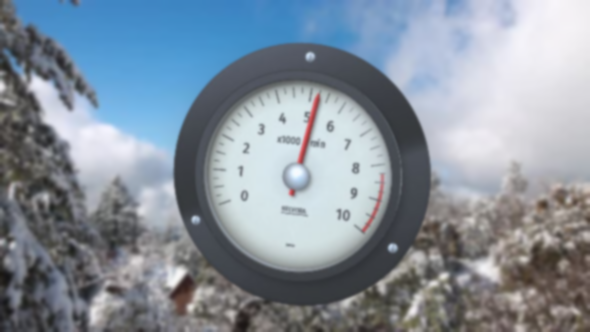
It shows 5250 (rpm)
